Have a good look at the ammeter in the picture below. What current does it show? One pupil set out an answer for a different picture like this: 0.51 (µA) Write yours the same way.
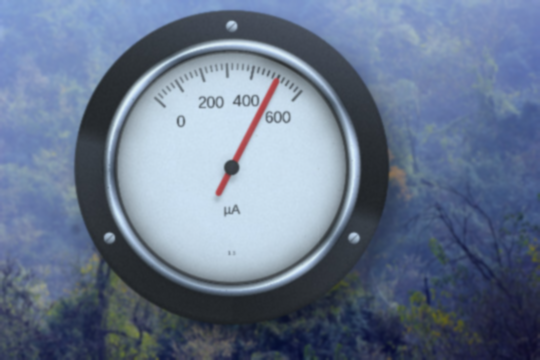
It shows 500 (µA)
